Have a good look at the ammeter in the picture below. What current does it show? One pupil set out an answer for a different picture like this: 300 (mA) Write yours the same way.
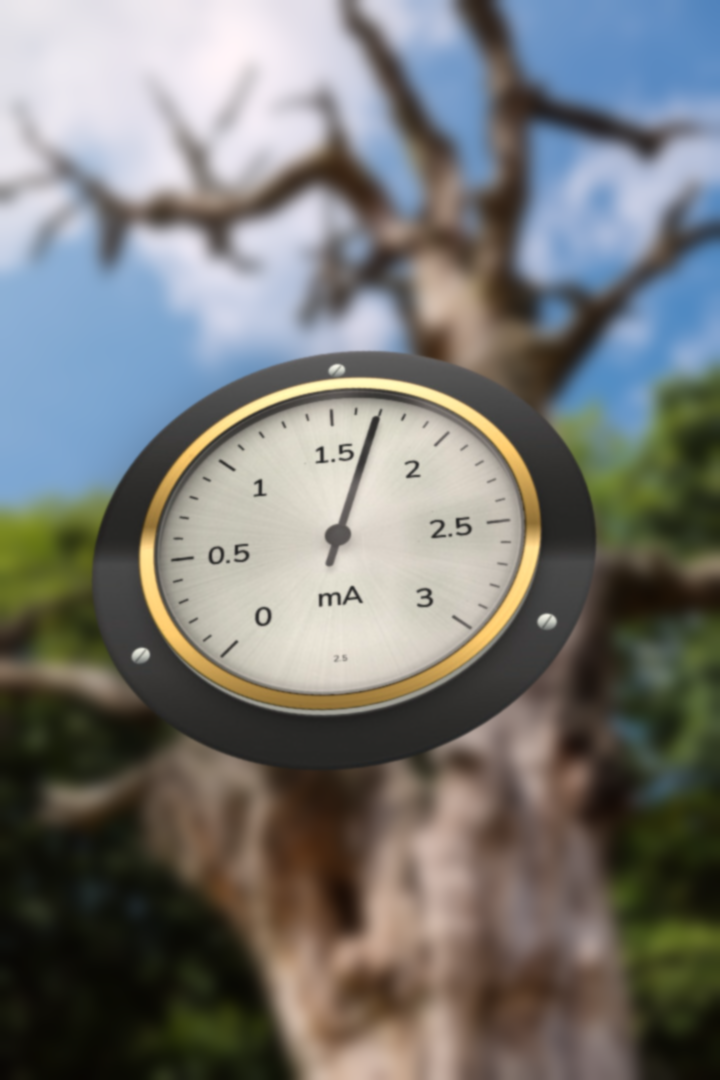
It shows 1.7 (mA)
